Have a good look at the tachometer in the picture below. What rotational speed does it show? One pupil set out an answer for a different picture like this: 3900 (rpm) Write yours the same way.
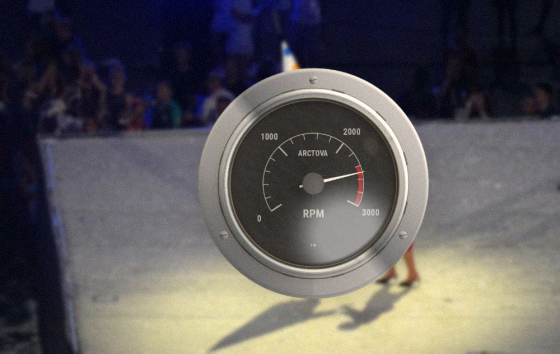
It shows 2500 (rpm)
